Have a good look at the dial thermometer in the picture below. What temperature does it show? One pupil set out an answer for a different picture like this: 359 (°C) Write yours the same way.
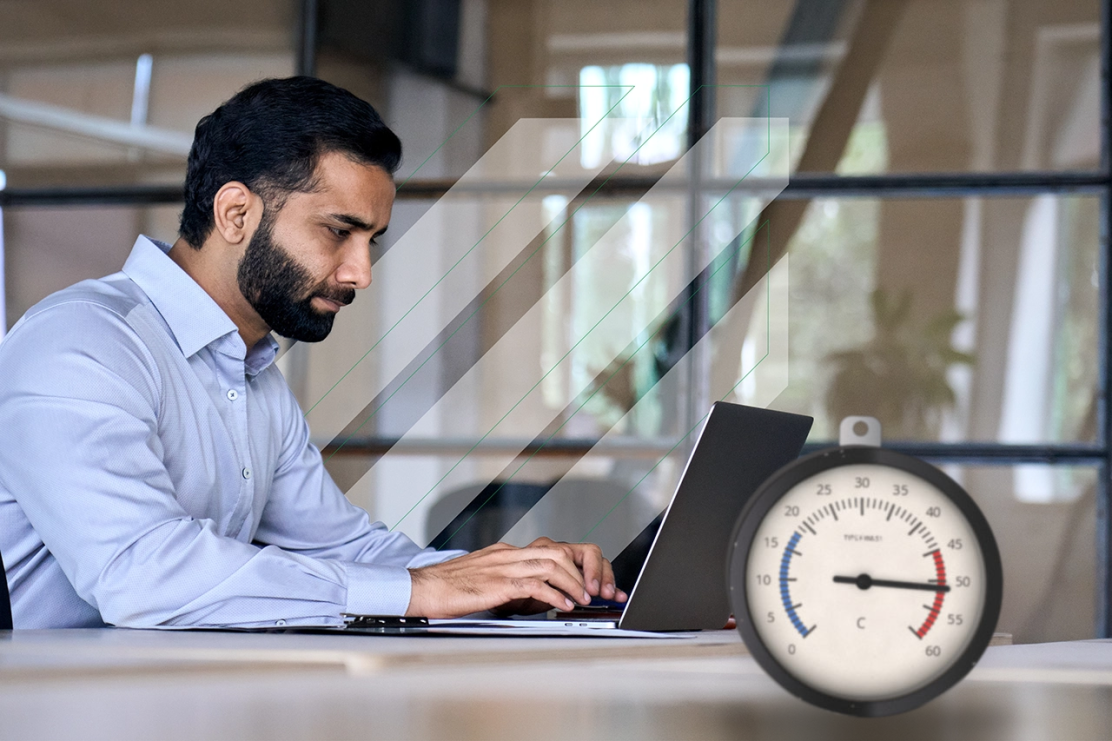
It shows 51 (°C)
